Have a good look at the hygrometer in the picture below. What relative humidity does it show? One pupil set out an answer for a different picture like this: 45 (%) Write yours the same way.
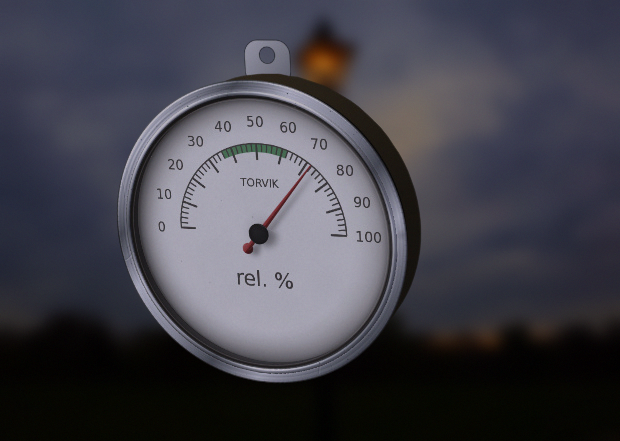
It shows 72 (%)
